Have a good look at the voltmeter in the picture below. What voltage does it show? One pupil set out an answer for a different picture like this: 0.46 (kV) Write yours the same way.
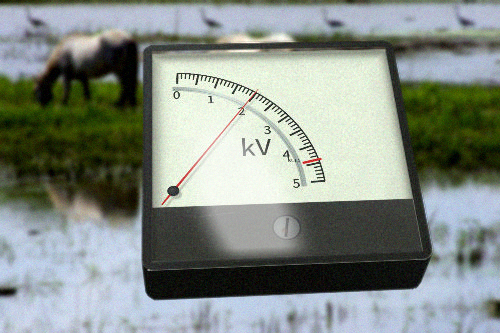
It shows 2 (kV)
